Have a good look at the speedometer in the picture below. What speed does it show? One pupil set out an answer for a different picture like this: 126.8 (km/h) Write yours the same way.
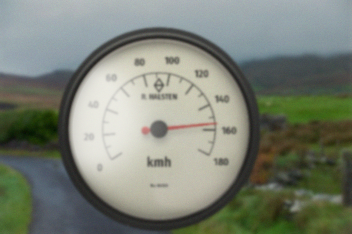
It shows 155 (km/h)
